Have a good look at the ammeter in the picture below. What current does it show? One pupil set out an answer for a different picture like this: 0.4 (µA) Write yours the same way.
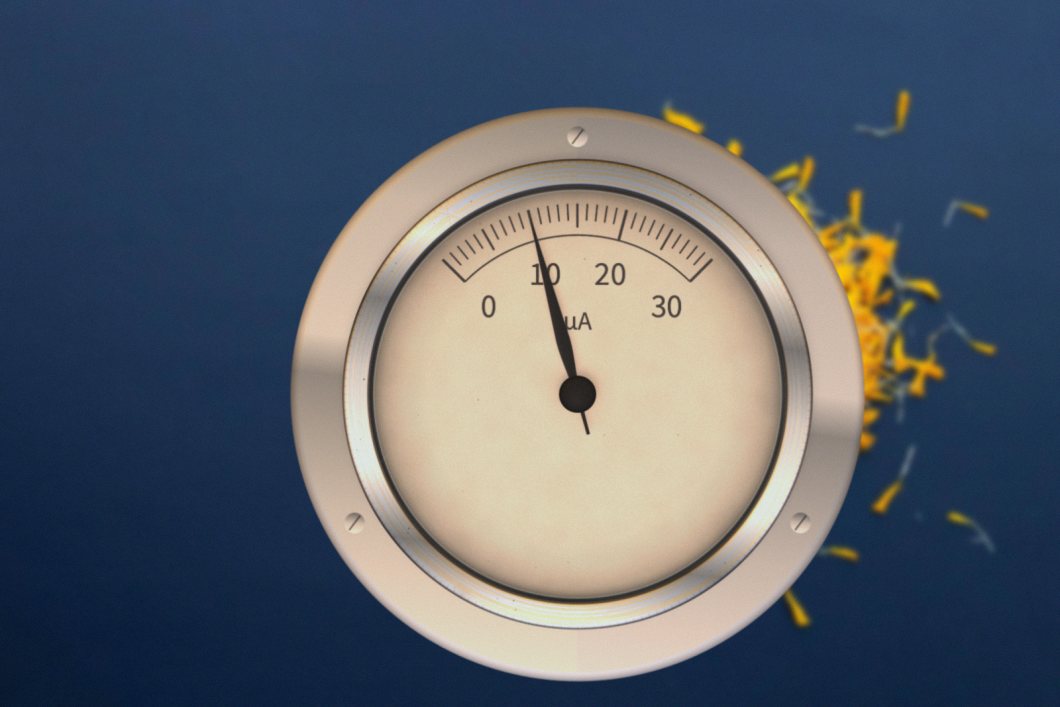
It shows 10 (µA)
